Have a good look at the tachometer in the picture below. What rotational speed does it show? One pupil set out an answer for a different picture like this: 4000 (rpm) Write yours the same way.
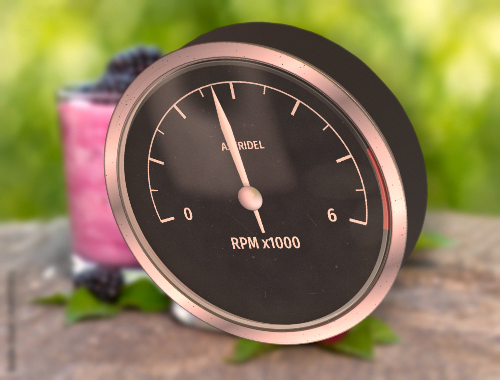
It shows 2750 (rpm)
